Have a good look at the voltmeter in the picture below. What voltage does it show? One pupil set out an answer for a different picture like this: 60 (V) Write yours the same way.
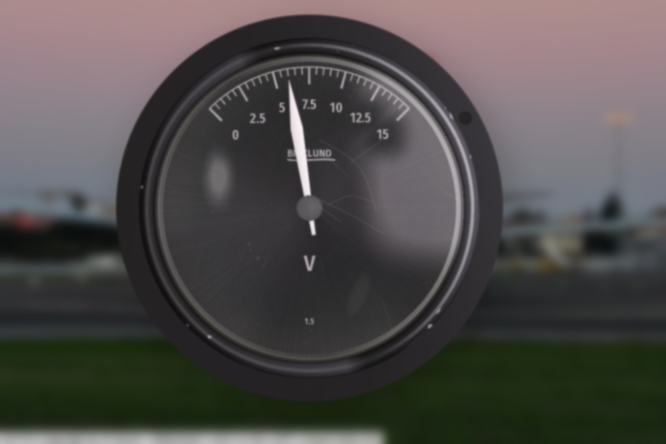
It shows 6 (V)
